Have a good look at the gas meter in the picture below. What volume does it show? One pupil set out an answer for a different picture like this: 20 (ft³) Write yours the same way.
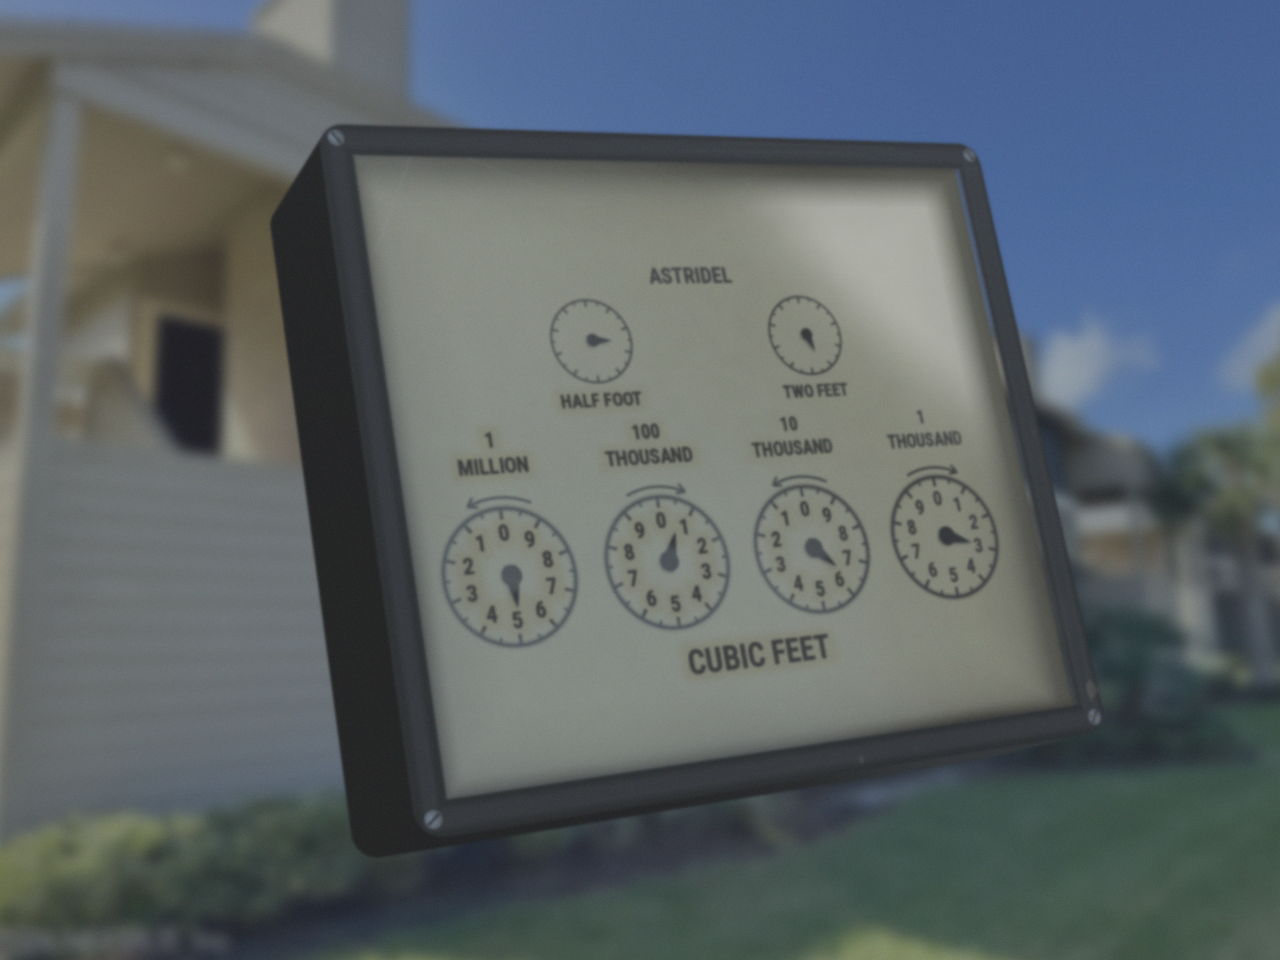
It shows 506300 (ft³)
